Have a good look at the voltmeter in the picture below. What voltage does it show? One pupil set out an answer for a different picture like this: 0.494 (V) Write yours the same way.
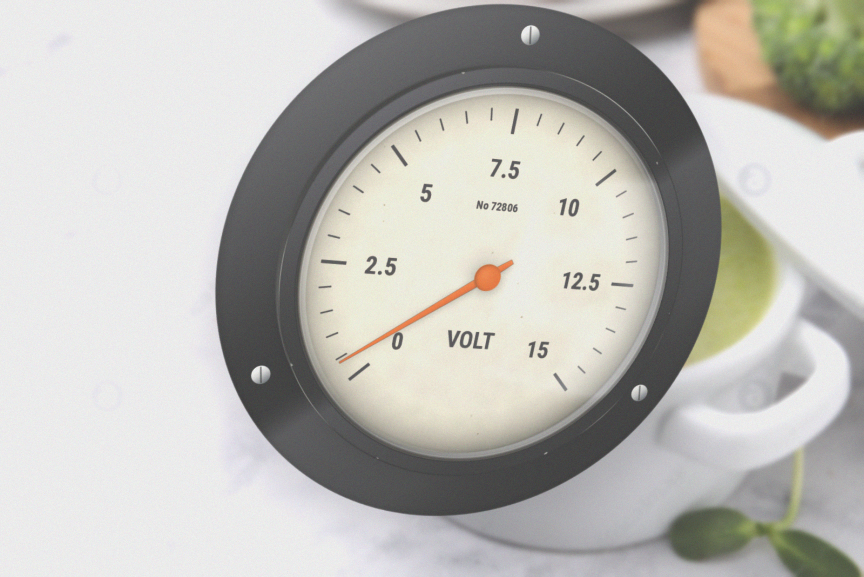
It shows 0.5 (V)
